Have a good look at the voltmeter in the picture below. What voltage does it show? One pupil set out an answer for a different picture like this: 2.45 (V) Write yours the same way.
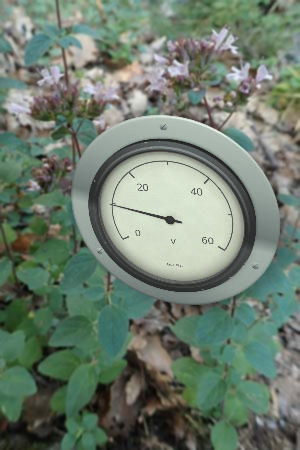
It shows 10 (V)
